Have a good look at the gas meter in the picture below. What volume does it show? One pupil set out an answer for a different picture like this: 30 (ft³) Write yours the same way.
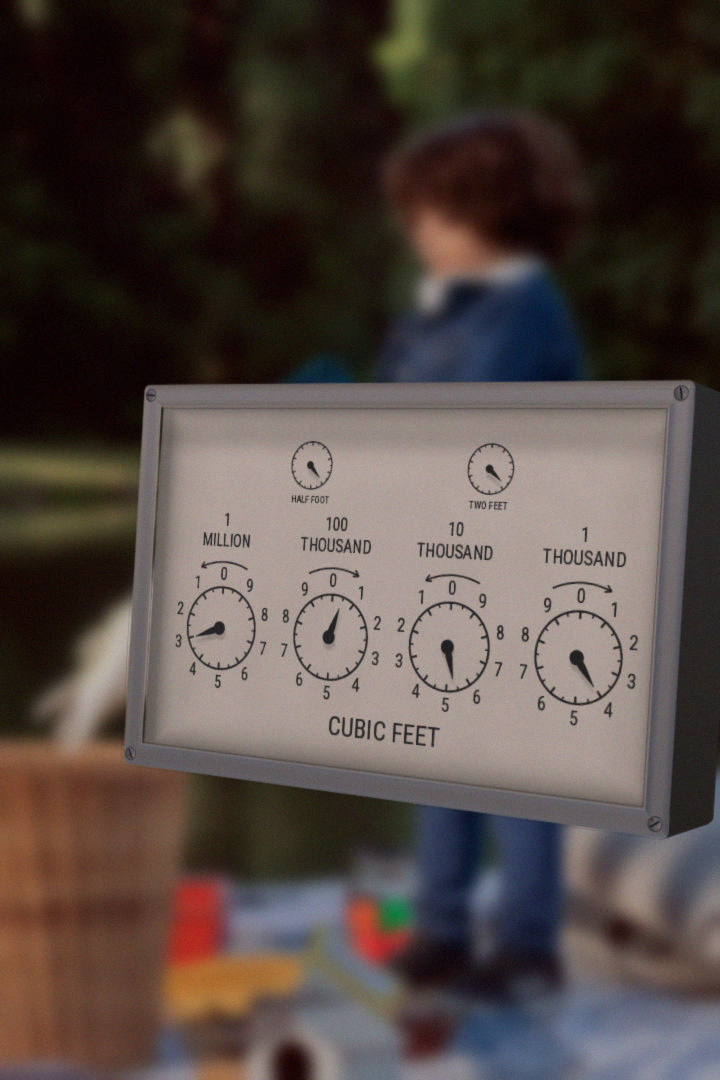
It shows 305400 (ft³)
